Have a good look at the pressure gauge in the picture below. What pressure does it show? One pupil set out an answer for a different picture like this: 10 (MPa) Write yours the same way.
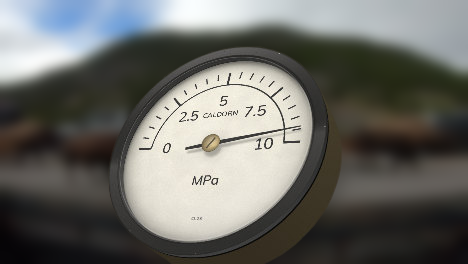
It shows 9.5 (MPa)
